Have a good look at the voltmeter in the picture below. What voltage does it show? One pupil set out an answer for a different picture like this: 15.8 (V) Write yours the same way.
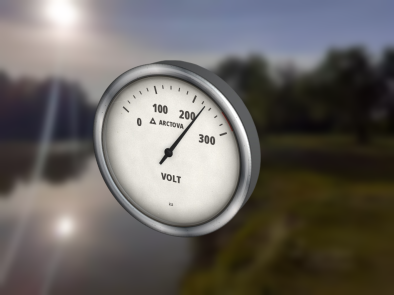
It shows 230 (V)
